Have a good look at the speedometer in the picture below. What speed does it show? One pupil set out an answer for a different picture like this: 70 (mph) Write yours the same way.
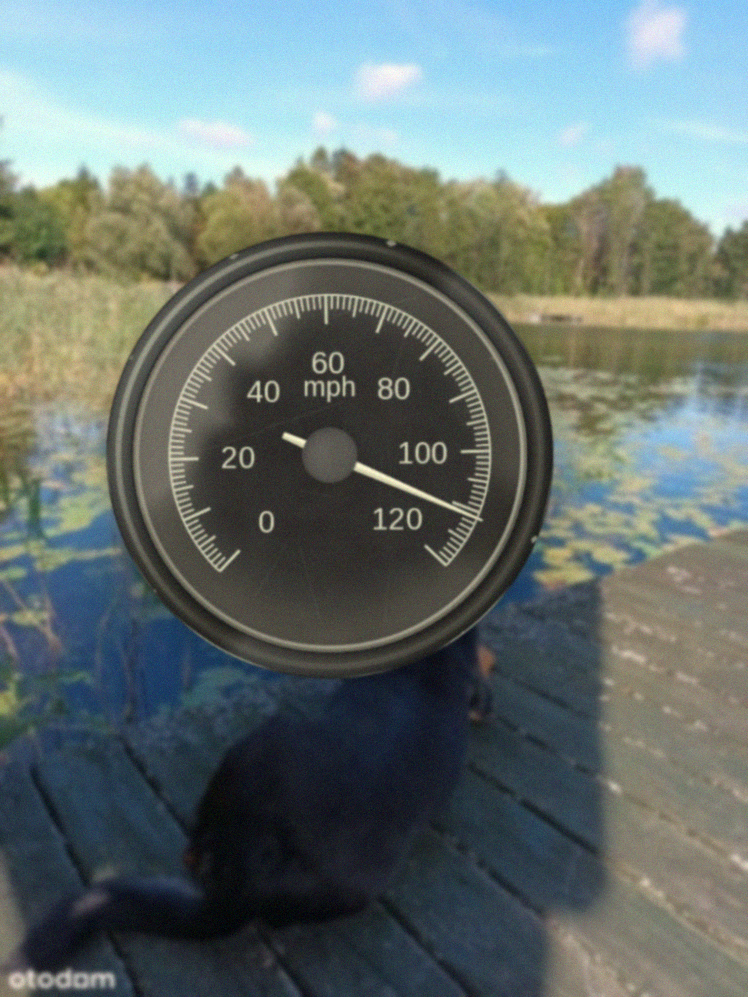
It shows 111 (mph)
